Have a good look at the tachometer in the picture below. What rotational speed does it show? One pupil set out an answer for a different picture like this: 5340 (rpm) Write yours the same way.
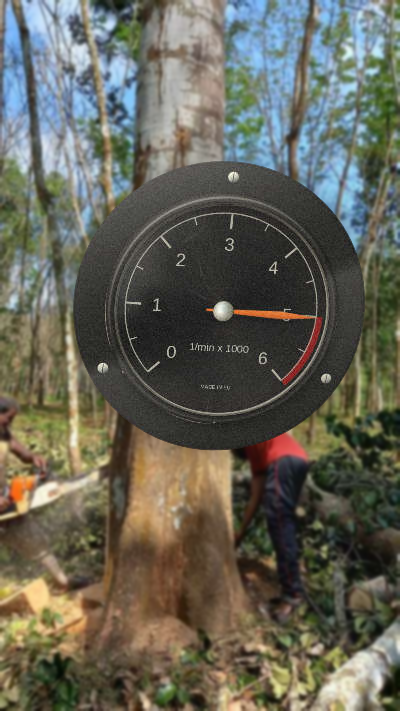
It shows 5000 (rpm)
